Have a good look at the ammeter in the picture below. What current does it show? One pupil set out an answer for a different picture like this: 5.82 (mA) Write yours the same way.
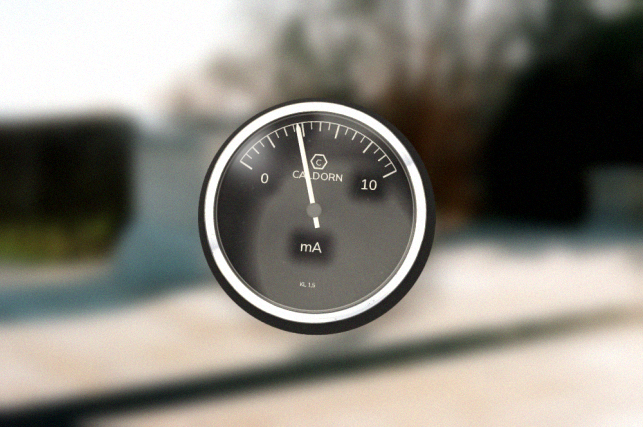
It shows 3.75 (mA)
